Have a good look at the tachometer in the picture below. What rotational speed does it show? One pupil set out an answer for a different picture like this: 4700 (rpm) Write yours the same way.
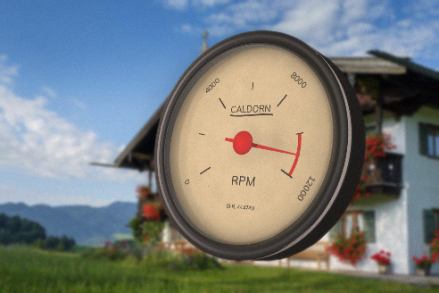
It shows 11000 (rpm)
